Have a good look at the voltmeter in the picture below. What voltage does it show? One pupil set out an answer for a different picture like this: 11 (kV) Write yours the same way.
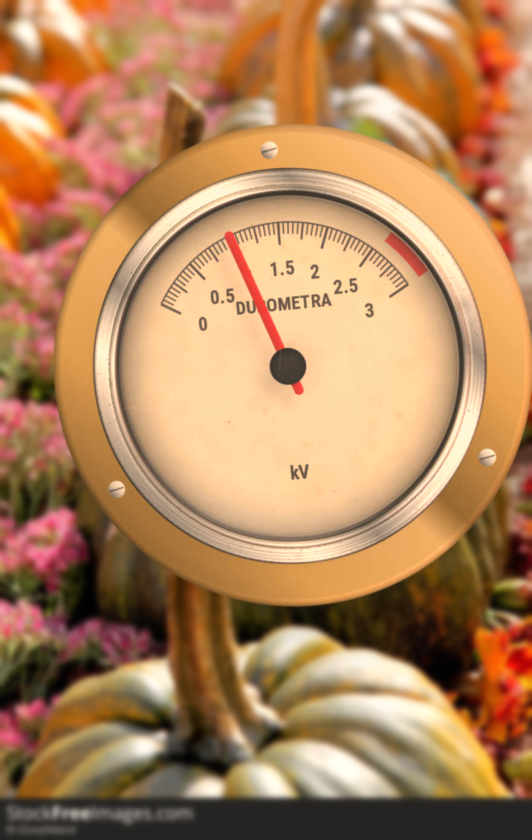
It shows 1 (kV)
